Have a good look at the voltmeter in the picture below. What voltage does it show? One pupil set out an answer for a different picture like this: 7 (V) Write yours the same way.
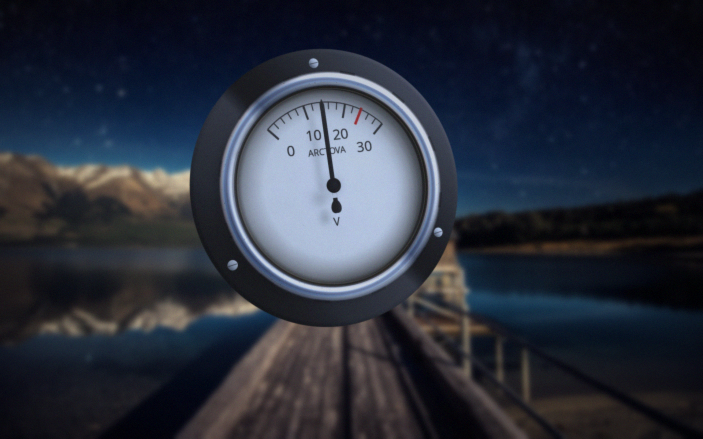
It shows 14 (V)
